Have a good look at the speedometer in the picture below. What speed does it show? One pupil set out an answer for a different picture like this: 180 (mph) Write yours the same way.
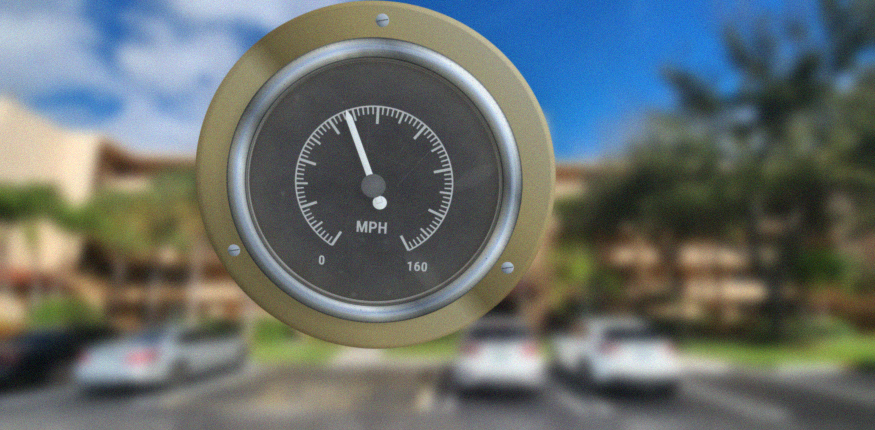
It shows 68 (mph)
